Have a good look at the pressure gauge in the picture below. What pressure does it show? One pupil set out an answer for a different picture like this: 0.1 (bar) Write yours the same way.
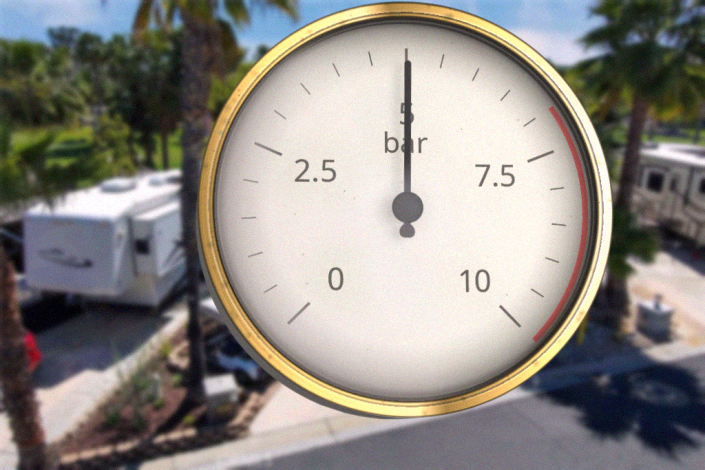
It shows 5 (bar)
